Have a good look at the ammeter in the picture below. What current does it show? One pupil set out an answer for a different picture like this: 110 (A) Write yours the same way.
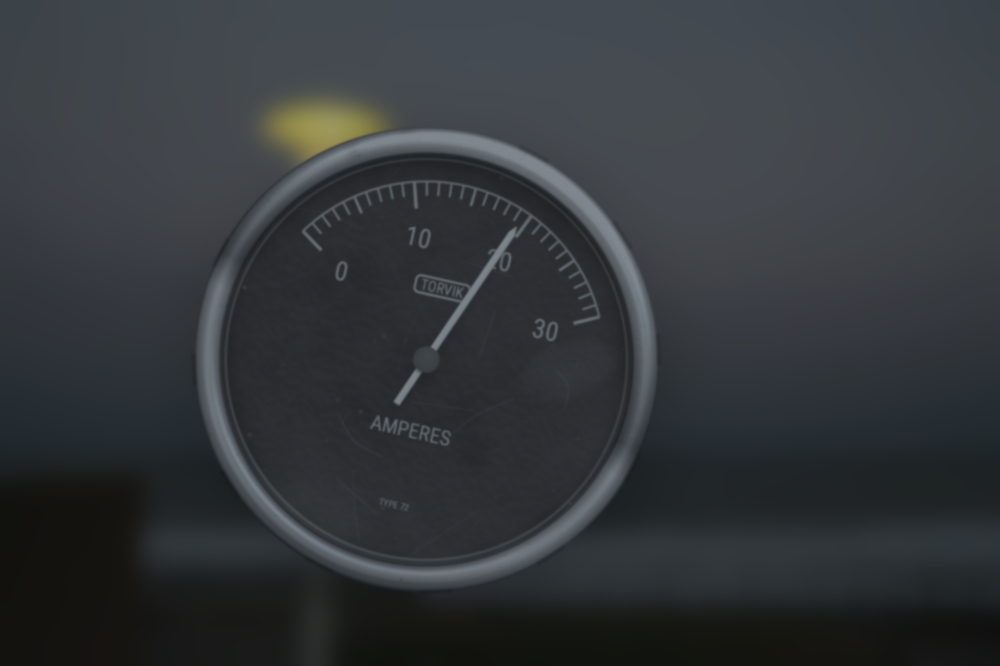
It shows 19.5 (A)
